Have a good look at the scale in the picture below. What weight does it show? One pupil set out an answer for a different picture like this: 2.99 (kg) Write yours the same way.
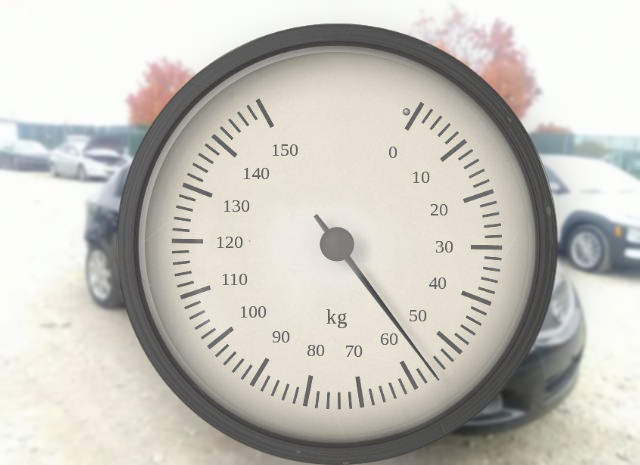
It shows 56 (kg)
